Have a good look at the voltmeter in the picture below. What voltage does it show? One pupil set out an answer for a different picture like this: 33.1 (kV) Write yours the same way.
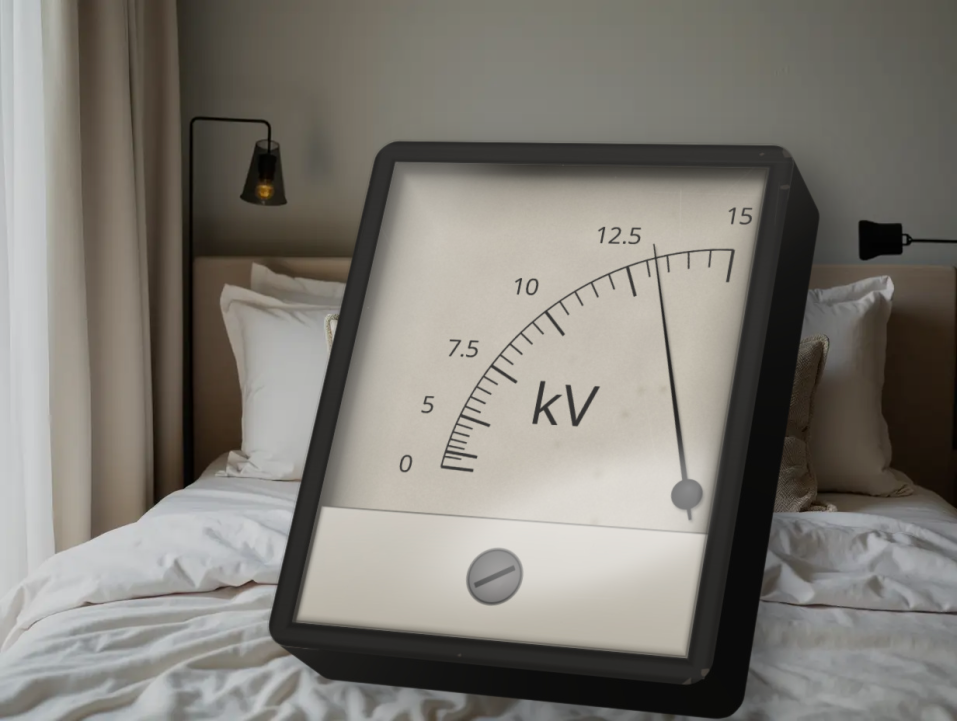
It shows 13.25 (kV)
